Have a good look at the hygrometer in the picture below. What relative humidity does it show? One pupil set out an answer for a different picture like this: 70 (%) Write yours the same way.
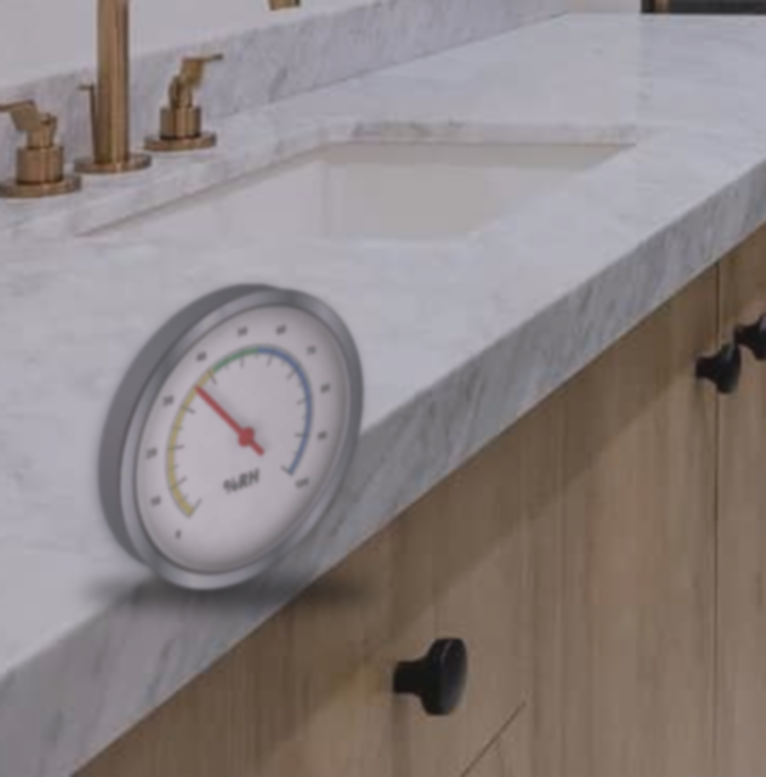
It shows 35 (%)
